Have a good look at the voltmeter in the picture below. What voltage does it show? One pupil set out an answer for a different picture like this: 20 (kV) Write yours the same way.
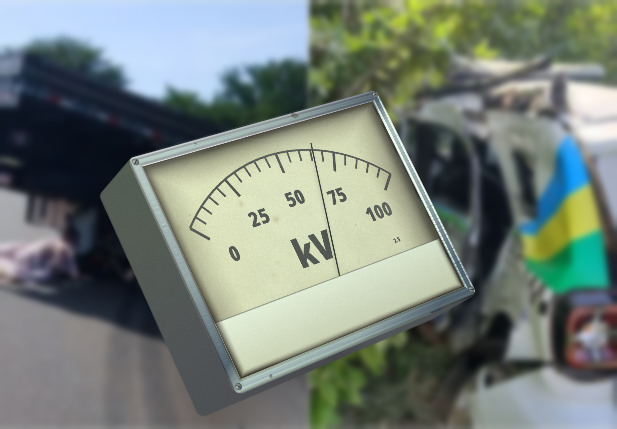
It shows 65 (kV)
